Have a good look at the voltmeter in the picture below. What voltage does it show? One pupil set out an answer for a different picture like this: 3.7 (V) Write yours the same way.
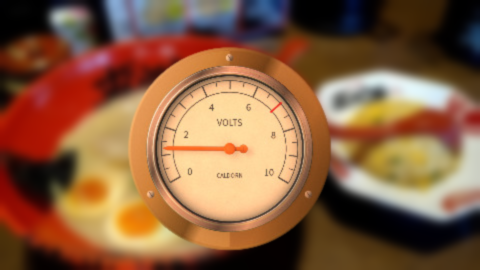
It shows 1.25 (V)
